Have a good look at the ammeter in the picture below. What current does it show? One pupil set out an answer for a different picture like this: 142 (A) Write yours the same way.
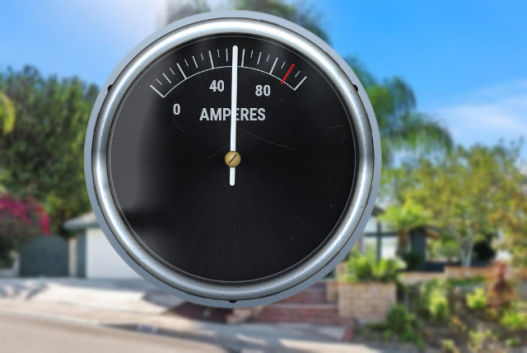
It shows 55 (A)
